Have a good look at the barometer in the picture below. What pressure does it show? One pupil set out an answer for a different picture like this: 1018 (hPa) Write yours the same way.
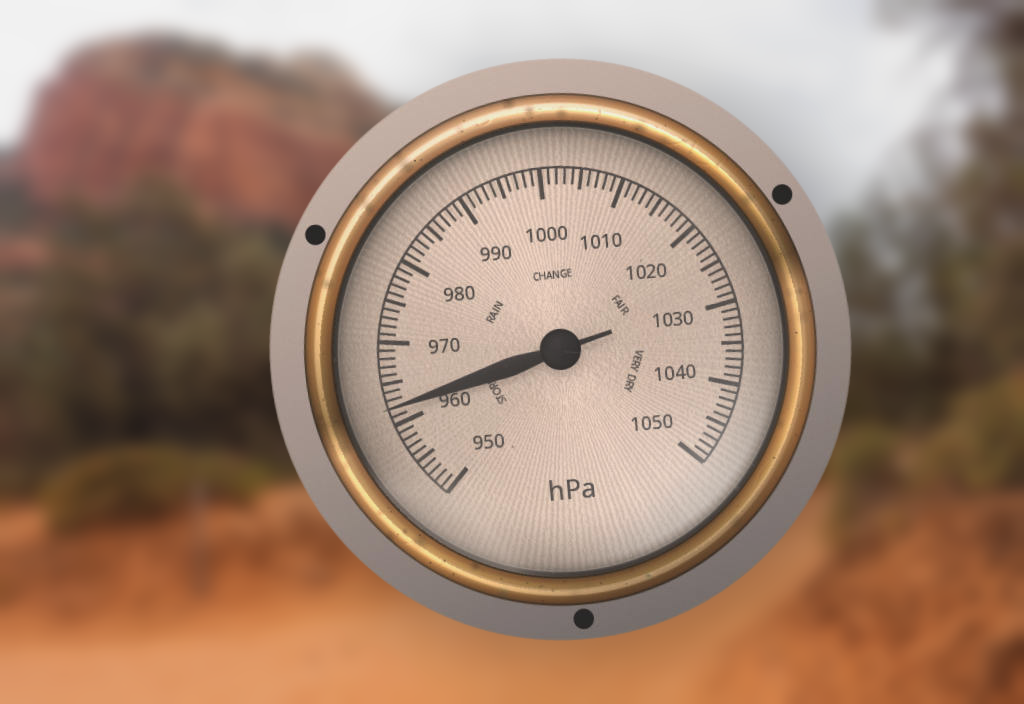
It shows 962 (hPa)
